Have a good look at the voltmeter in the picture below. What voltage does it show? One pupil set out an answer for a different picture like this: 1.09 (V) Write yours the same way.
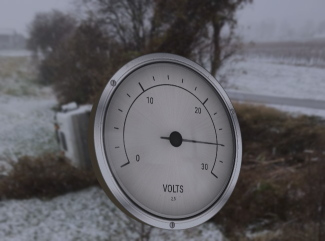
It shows 26 (V)
